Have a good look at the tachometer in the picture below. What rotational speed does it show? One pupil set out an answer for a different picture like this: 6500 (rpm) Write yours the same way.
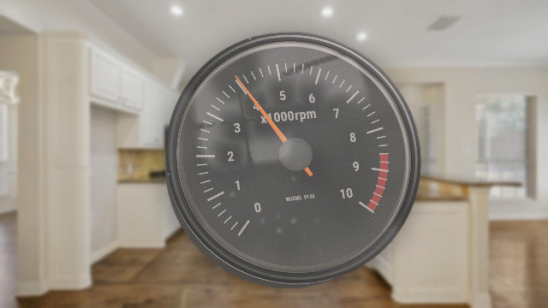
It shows 4000 (rpm)
